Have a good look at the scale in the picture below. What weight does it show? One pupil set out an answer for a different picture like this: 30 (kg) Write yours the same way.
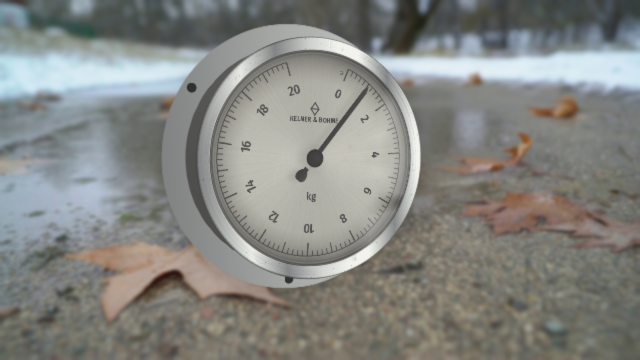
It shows 1 (kg)
